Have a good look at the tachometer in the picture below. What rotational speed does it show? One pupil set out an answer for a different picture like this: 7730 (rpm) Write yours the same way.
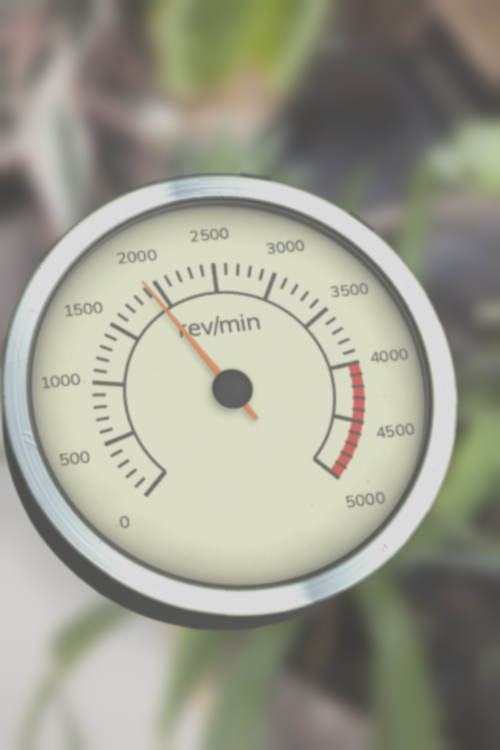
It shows 1900 (rpm)
